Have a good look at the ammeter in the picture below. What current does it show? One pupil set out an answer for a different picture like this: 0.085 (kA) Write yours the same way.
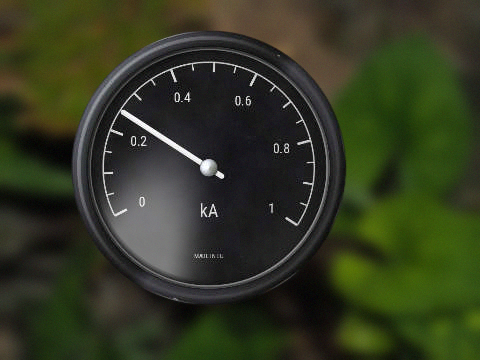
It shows 0.25 (kA)
